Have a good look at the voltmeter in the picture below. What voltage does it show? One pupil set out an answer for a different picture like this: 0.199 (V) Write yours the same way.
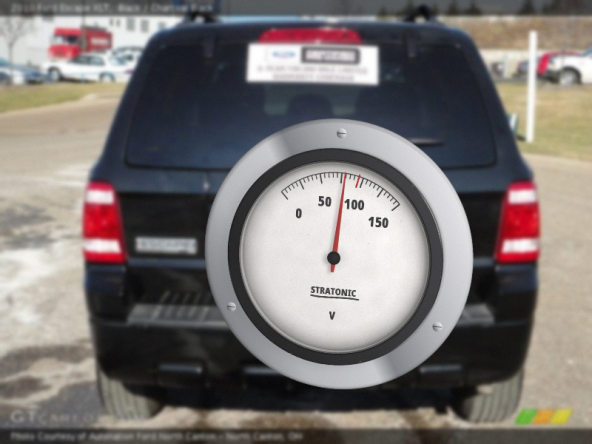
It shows 80 (V)
